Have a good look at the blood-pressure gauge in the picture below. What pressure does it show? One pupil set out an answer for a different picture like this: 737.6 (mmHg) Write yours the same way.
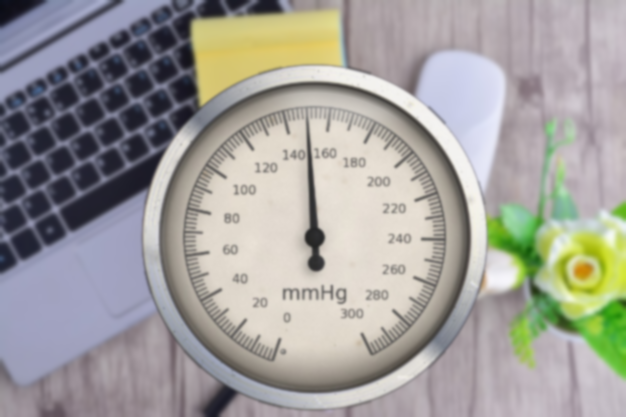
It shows 150 (mmHg)
